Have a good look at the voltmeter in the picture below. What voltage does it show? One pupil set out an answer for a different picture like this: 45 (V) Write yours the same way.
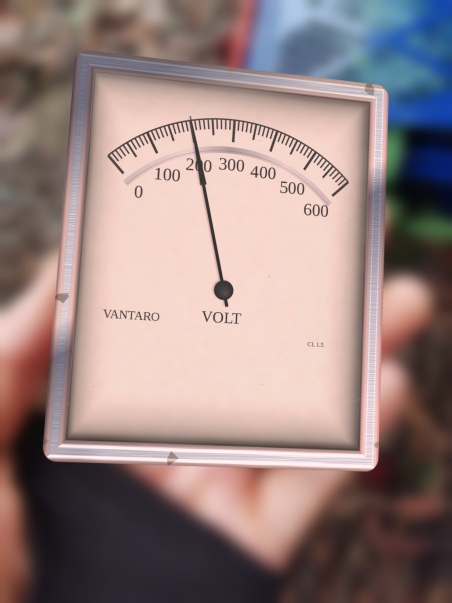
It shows 200 (V)
